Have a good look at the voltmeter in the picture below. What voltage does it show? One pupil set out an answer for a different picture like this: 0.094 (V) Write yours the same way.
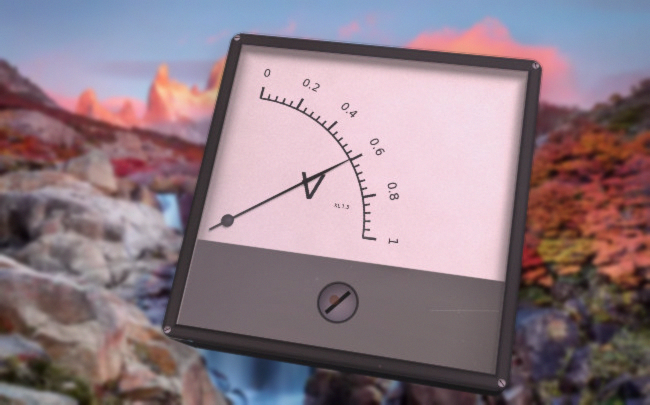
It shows 0.6 (V)
